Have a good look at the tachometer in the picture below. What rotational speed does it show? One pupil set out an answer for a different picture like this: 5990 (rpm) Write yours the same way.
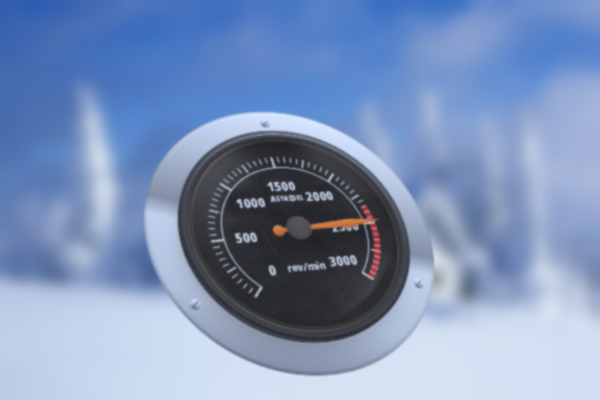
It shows 2500 (rpm)
